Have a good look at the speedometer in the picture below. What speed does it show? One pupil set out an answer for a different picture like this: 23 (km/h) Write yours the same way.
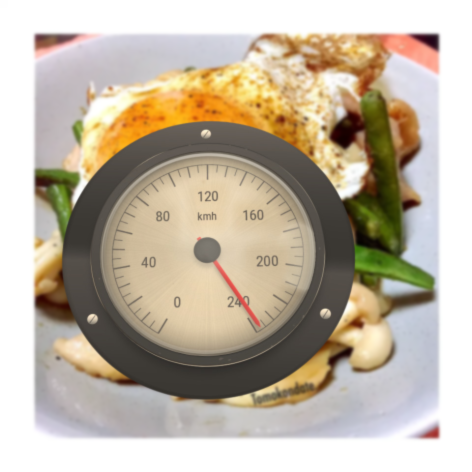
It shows 237.5 (km/h)
